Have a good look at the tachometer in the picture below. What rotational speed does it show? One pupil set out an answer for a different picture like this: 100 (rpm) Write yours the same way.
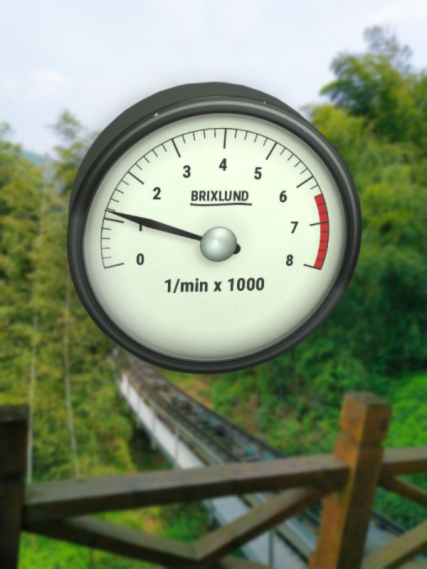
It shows 1200 (rpm)
